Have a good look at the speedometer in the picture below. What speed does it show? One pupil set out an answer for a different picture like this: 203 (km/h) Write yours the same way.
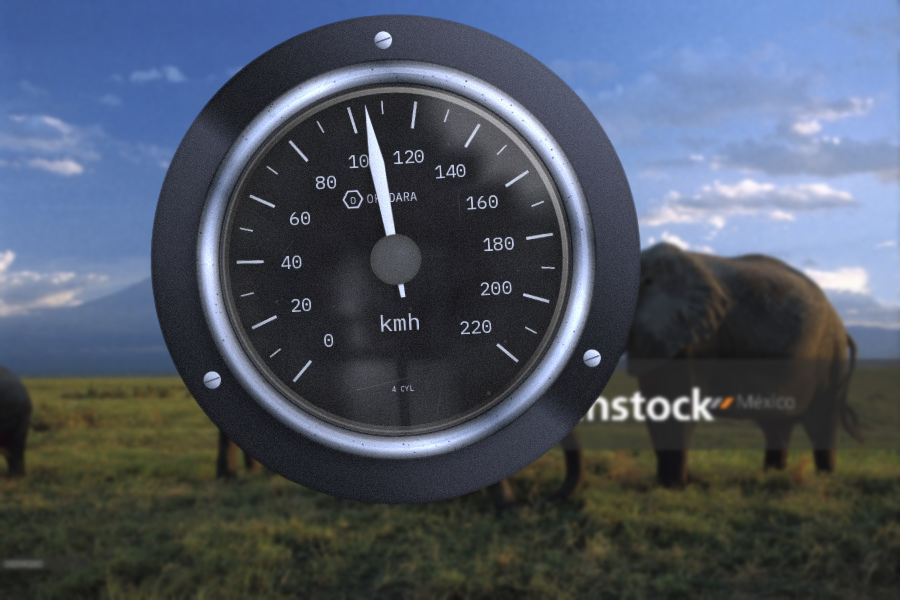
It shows 105 (km/h)
